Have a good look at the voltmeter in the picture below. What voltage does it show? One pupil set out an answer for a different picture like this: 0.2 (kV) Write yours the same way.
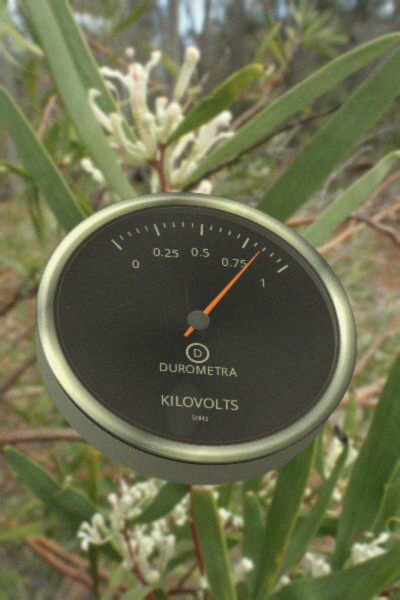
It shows 0.85 (kV)
